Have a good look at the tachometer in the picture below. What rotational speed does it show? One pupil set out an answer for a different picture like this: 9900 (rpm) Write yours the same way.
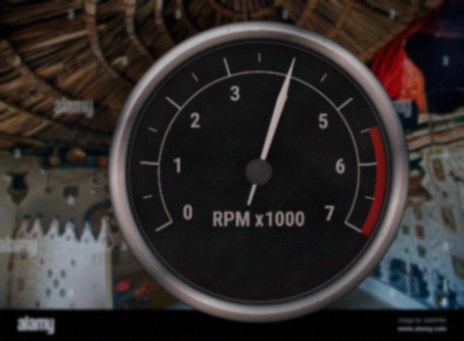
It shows 4000 (rpm)
